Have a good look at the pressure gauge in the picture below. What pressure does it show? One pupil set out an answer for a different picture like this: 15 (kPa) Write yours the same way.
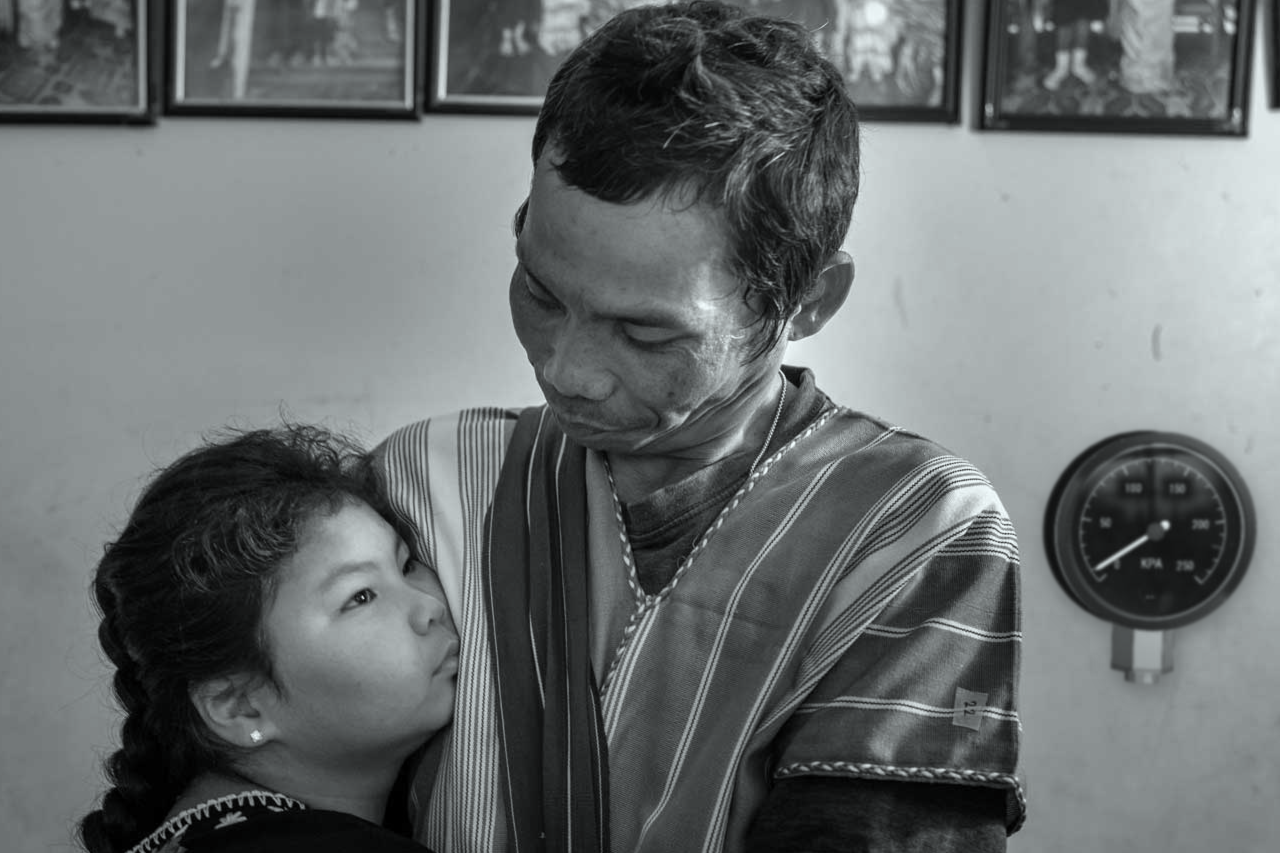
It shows 10 (kPa)
